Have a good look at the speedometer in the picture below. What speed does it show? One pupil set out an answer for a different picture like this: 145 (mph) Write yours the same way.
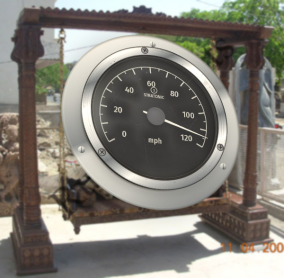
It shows 115 (mph)
